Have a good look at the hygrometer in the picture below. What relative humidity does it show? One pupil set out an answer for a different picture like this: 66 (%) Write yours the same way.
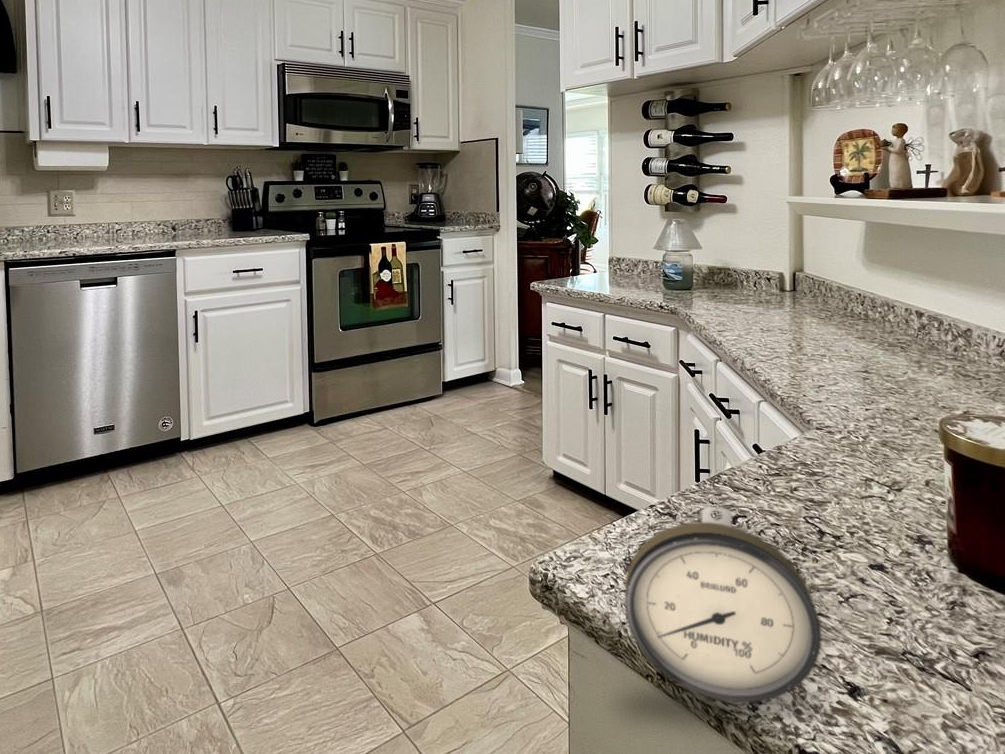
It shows 10 (%)
